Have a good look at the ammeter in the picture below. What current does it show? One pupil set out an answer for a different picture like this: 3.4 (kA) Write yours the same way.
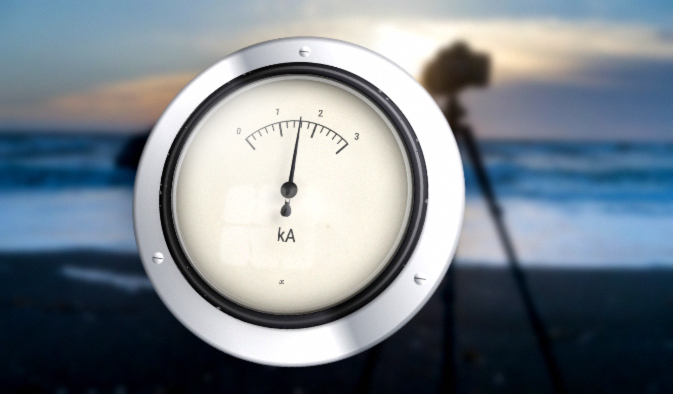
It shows 1.6 (kA)
